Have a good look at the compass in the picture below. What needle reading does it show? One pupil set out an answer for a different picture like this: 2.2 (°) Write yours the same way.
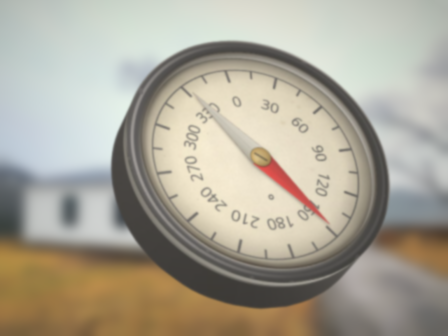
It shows 150 (°)
